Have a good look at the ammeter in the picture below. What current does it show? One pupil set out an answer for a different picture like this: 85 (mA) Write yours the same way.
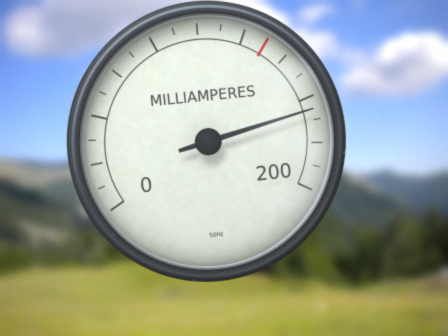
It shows 165 (mA)
